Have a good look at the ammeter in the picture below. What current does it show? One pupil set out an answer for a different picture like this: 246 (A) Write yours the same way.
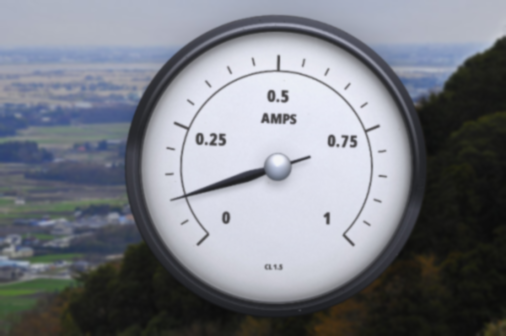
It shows 0.1 (A)
